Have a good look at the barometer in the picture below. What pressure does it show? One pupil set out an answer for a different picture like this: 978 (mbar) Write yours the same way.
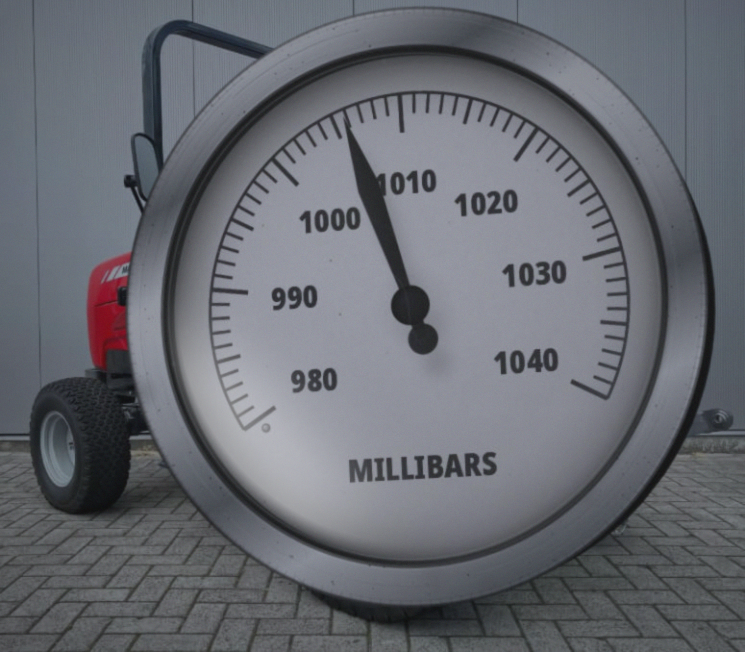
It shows 1006 (mbar)
